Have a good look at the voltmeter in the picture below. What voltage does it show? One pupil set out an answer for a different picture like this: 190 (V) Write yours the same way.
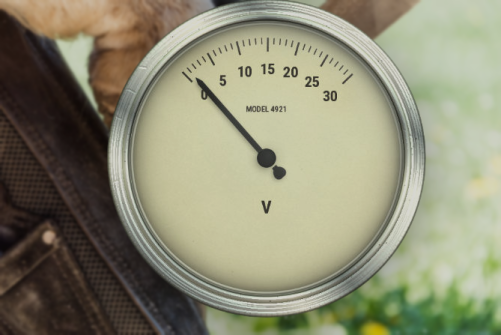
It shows 1 (V)
